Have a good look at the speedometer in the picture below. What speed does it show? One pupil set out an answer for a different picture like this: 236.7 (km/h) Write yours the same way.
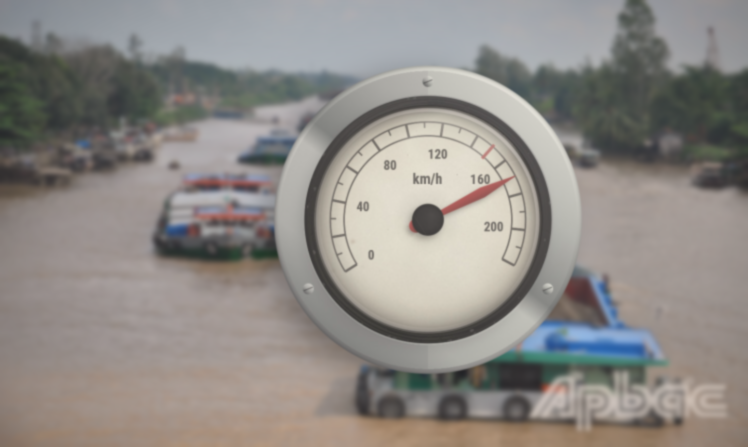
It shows 170 (km/h)
